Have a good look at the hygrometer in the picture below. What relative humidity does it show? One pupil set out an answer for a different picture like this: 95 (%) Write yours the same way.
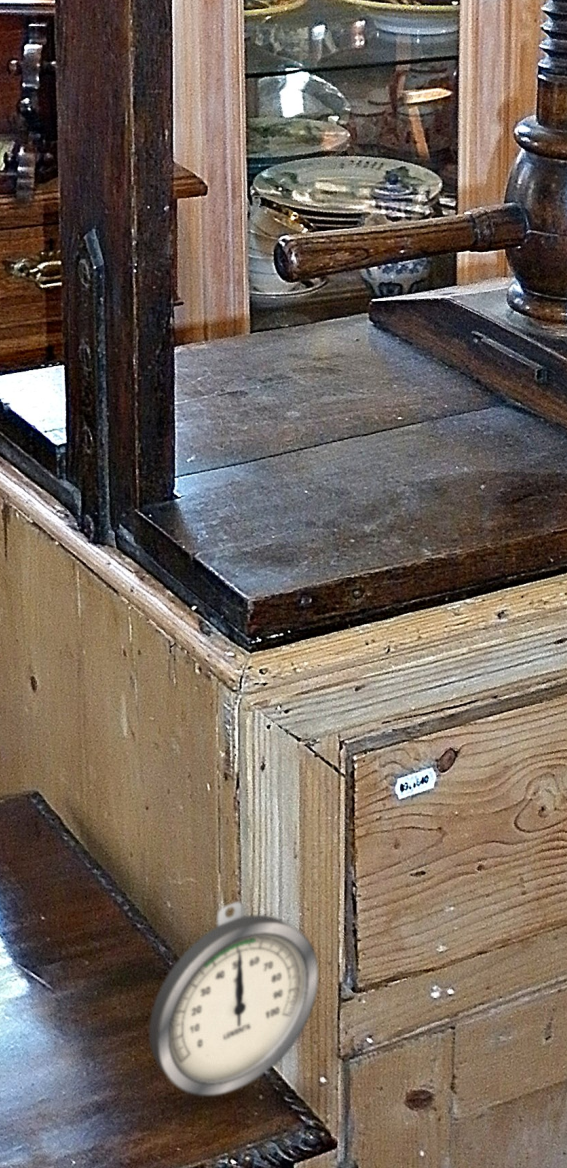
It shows 50 (%)
